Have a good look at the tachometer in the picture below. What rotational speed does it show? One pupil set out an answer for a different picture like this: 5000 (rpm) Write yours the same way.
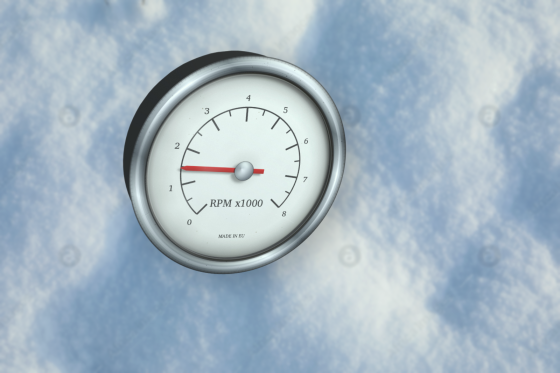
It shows 1500 (rpm)
